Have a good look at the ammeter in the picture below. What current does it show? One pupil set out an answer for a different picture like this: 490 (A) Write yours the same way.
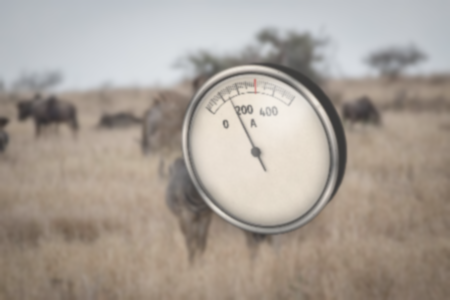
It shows 150 (A)
